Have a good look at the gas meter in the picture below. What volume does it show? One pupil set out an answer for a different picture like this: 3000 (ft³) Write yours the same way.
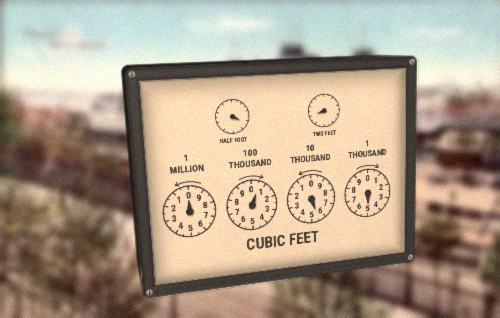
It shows 5500 (ft³)
